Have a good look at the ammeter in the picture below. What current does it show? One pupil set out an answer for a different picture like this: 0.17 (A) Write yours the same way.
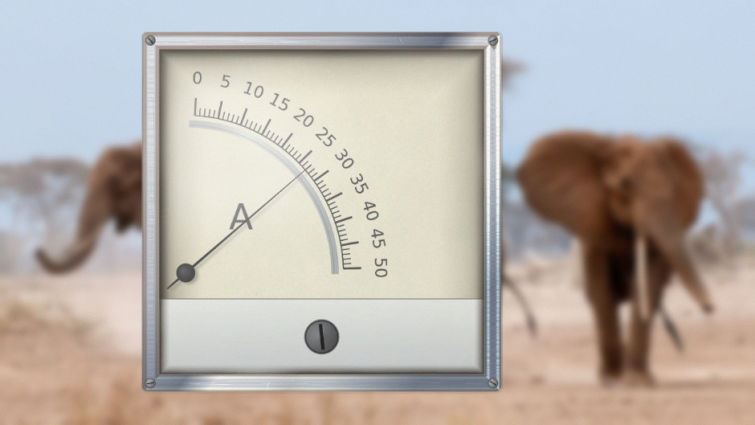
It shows 27 (A)
